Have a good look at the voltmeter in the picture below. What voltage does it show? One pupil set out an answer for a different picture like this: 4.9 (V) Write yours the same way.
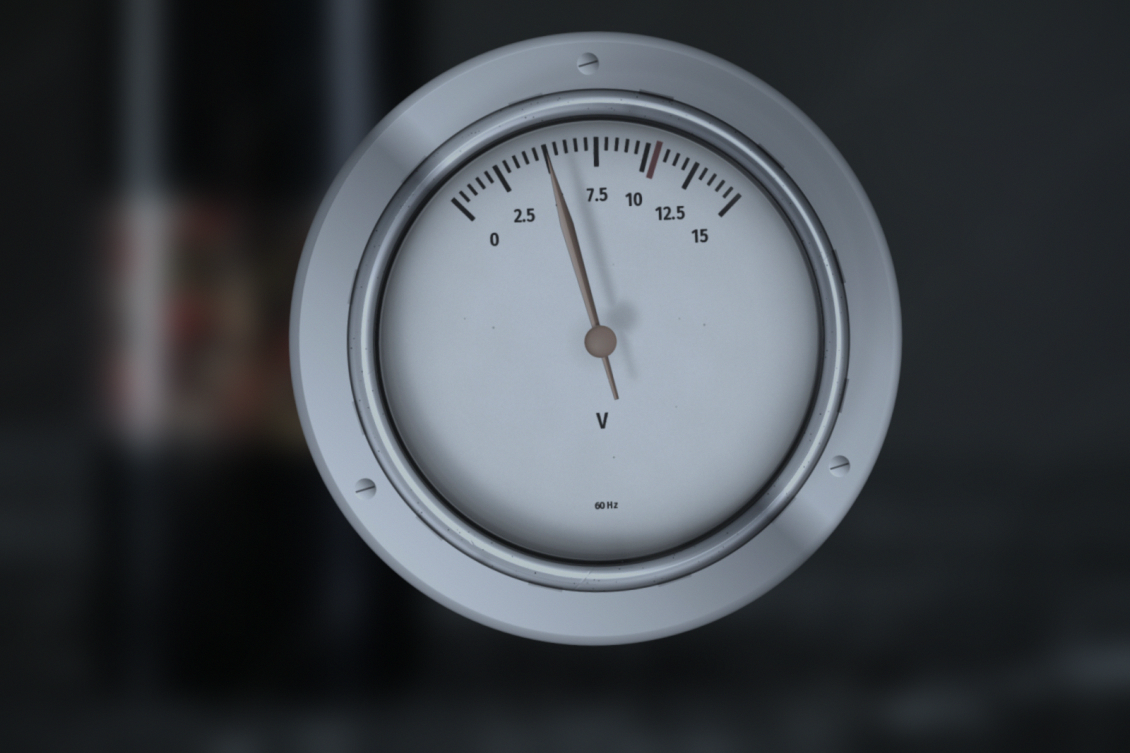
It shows 5 (V)
